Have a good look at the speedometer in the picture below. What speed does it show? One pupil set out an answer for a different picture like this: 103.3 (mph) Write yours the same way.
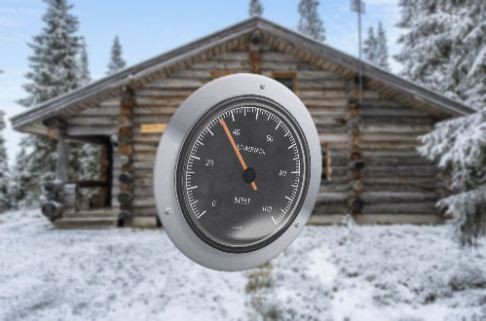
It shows 35 (mph)
